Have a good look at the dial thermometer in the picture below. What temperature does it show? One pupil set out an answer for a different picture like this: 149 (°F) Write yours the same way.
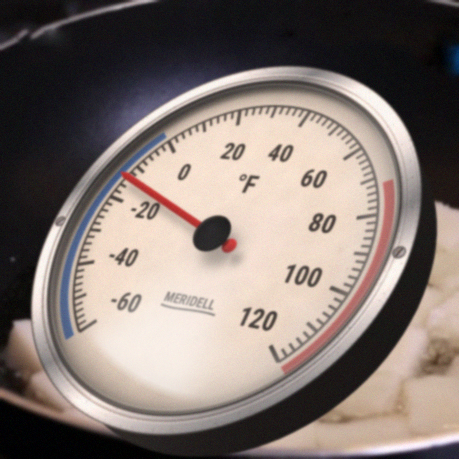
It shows -14 (°F)
